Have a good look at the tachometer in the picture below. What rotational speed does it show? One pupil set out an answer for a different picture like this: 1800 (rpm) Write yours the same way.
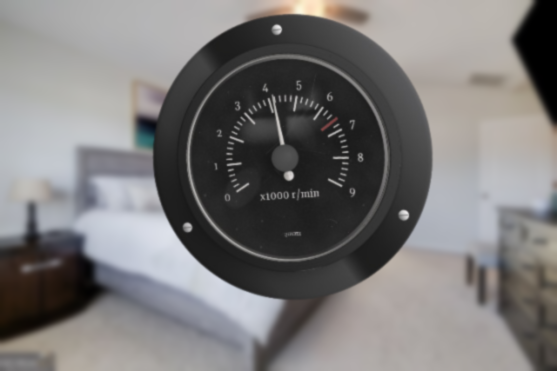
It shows 4200 (rpm)
